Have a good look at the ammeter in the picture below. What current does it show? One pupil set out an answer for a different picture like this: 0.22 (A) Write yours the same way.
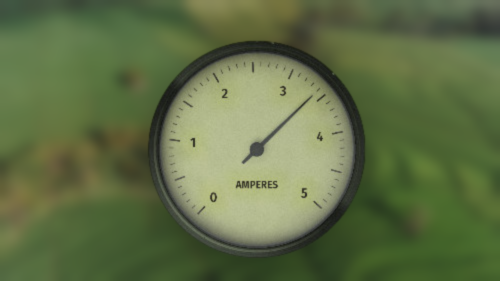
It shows 3.4 (A)
